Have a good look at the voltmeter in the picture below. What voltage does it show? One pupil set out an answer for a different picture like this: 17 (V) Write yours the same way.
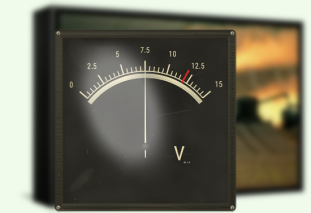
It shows 7.5 (V)
